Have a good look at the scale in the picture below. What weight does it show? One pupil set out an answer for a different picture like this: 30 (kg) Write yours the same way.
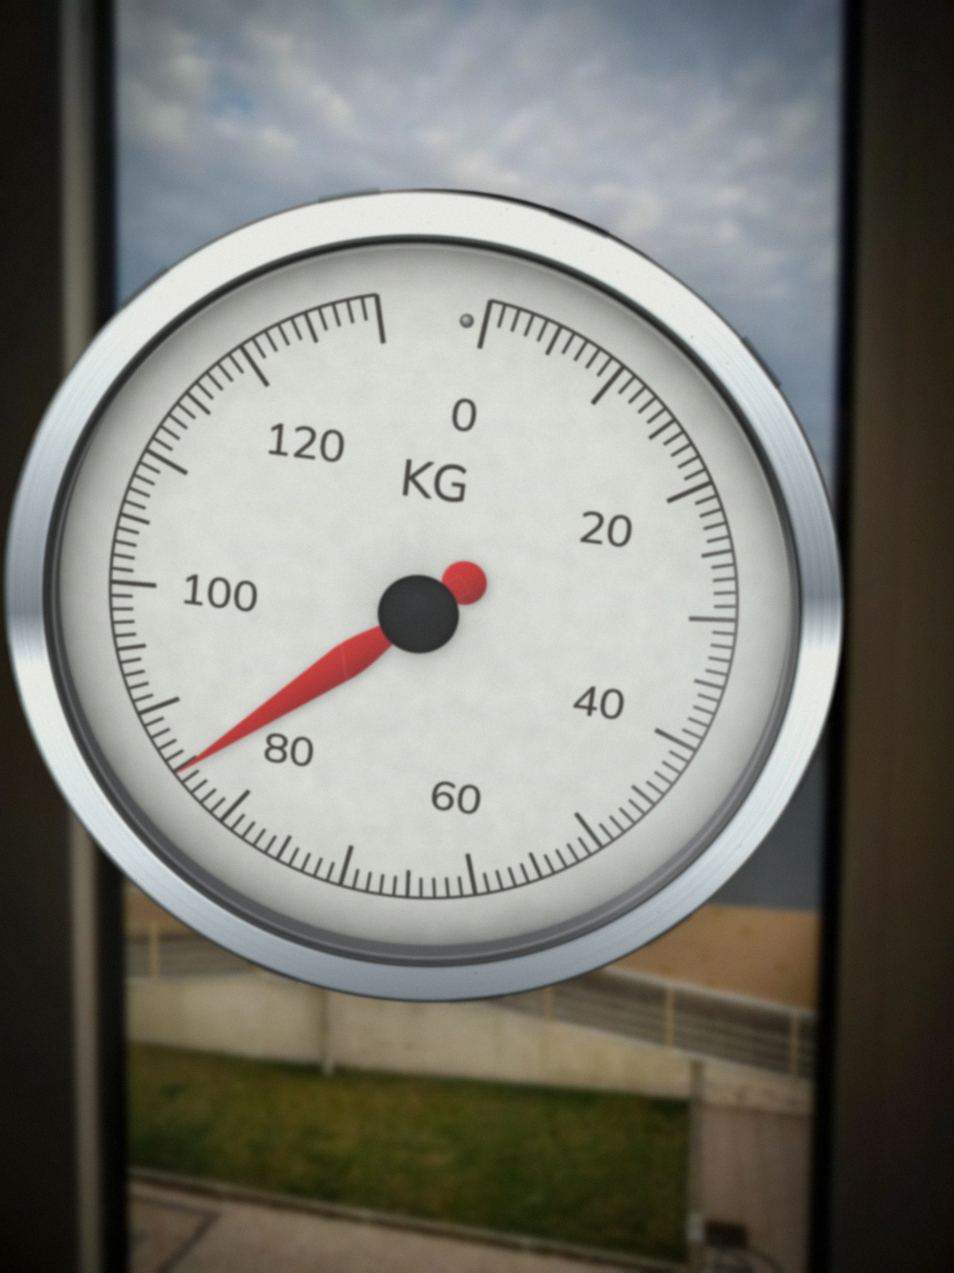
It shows 85 (kg)
